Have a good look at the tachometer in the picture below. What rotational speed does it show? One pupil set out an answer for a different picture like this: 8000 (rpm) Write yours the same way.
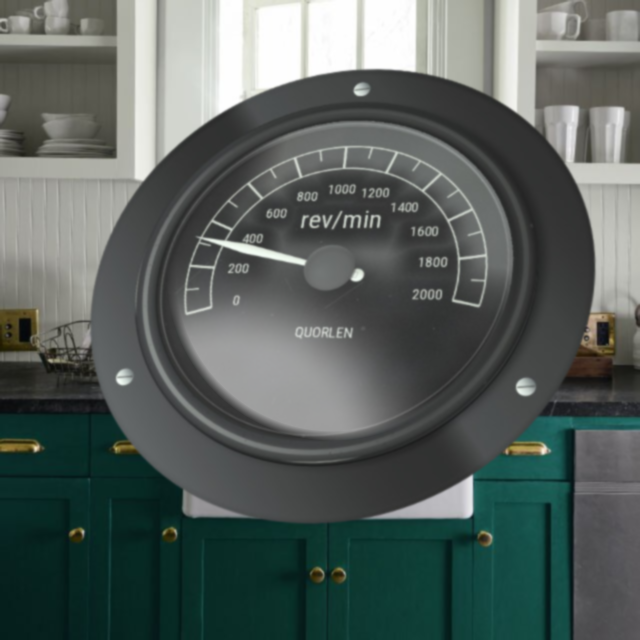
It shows 300 (rpm)
